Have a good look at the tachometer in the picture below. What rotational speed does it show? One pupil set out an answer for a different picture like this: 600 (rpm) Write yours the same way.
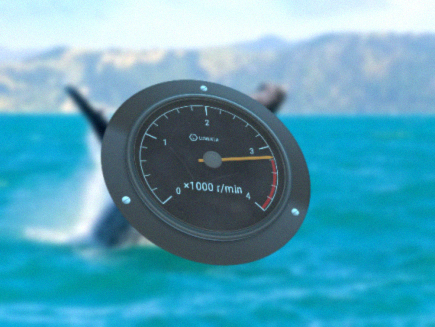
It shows 3200 (rpm)
